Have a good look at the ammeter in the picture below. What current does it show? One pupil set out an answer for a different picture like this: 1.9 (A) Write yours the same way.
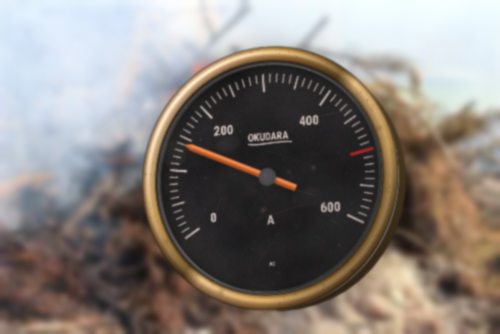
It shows 140 (A)
